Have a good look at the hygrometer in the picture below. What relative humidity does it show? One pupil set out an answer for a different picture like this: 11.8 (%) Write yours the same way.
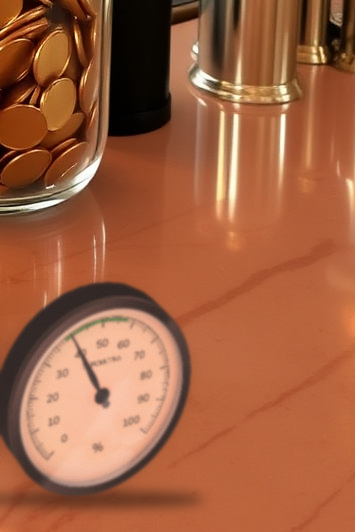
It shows 40 (%)
